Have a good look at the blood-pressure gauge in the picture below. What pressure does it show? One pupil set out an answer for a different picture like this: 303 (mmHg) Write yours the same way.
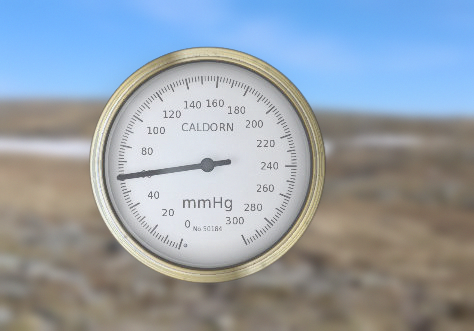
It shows 60 (mmHg)
